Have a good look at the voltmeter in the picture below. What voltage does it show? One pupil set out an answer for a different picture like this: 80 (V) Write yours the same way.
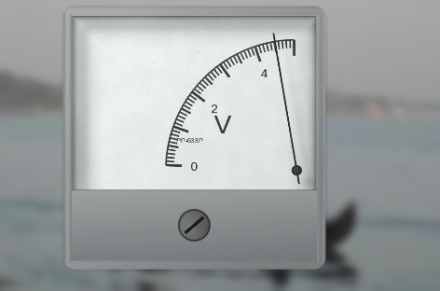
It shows 4.5 (V)
